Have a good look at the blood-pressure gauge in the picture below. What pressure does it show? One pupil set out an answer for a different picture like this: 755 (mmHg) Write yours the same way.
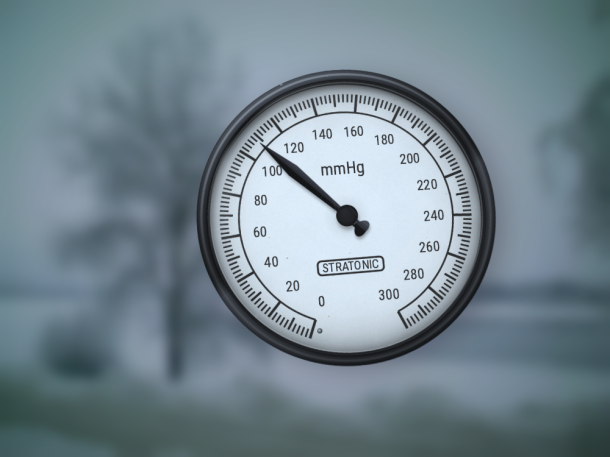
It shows 108 (mmHg)
